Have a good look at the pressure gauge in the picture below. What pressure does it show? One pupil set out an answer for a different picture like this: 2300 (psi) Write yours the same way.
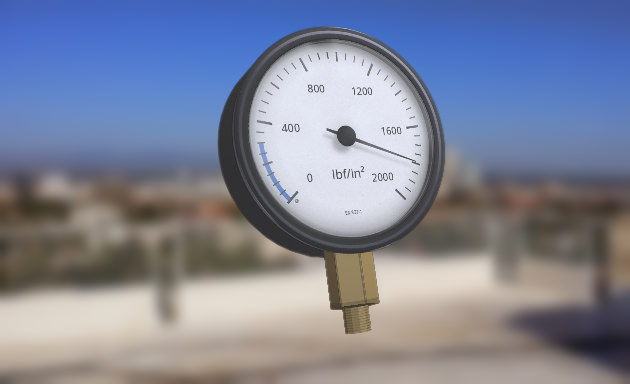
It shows 1800 (psi)
